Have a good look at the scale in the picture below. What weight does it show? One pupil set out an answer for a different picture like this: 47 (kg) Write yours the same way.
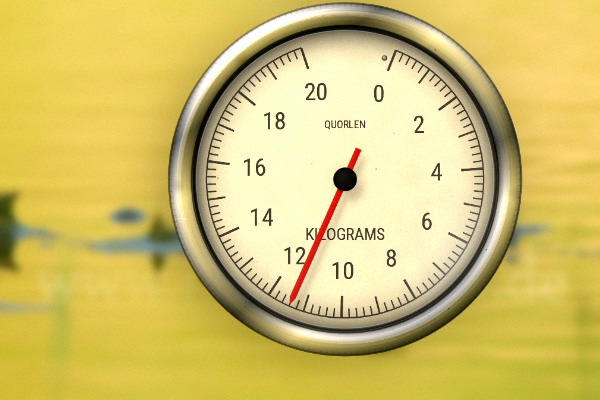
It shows 11.4 (kg)
